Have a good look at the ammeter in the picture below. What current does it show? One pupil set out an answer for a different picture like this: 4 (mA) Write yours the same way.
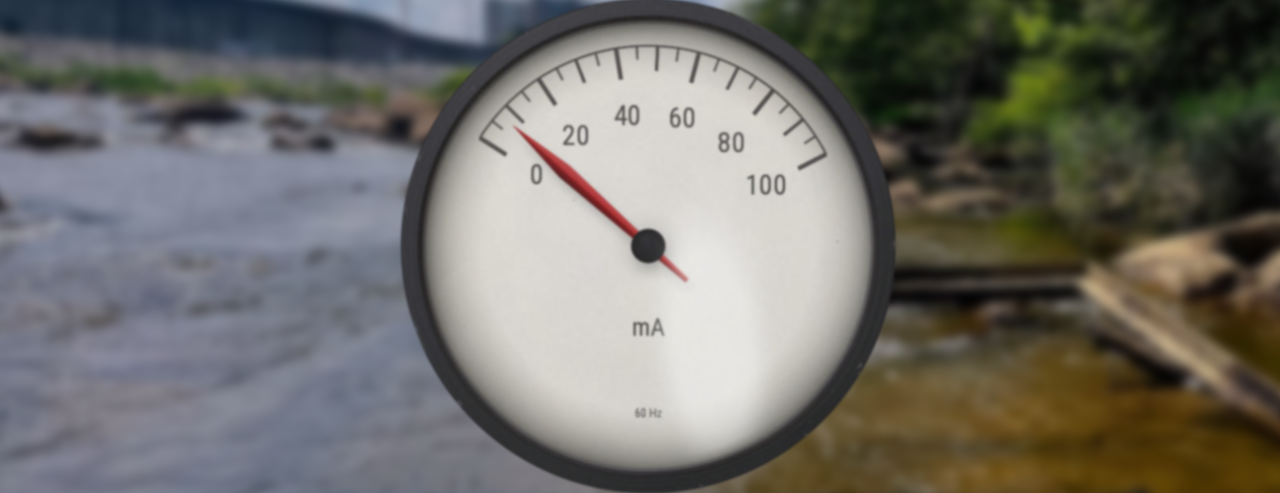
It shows 7.5 (mA)
